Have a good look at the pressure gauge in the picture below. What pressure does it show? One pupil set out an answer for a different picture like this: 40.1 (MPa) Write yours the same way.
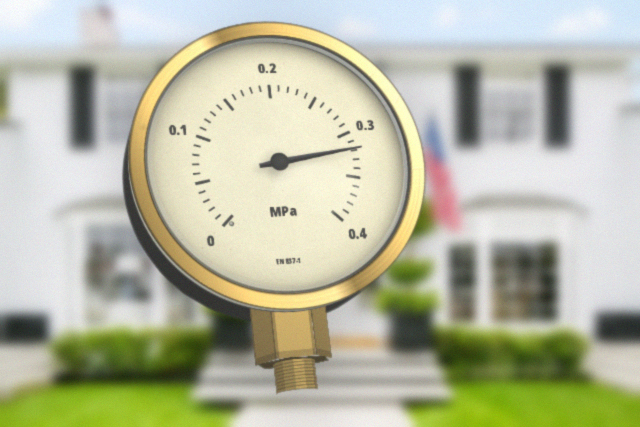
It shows 0.32 (MPa)
